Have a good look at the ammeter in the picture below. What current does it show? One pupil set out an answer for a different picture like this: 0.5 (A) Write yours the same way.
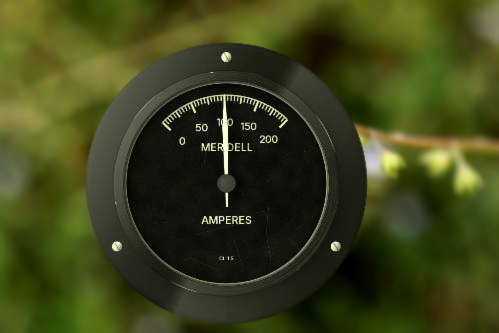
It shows 100 (A)
